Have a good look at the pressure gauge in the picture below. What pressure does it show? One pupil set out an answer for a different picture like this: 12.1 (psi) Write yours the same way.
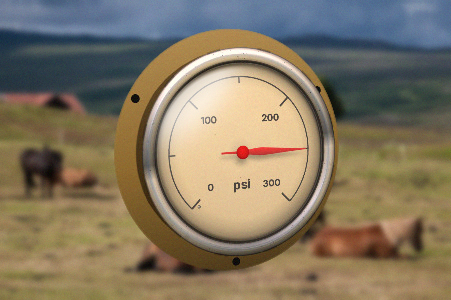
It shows 250 (psi)
